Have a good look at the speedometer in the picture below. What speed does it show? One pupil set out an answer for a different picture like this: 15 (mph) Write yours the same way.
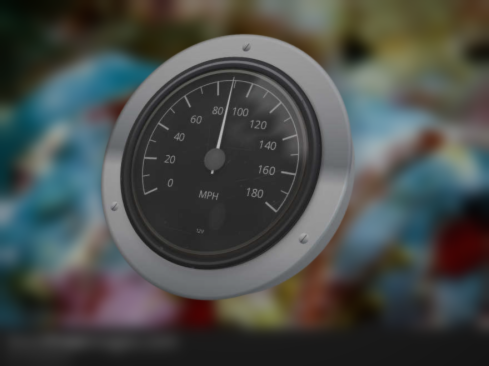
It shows 90 (mph)
